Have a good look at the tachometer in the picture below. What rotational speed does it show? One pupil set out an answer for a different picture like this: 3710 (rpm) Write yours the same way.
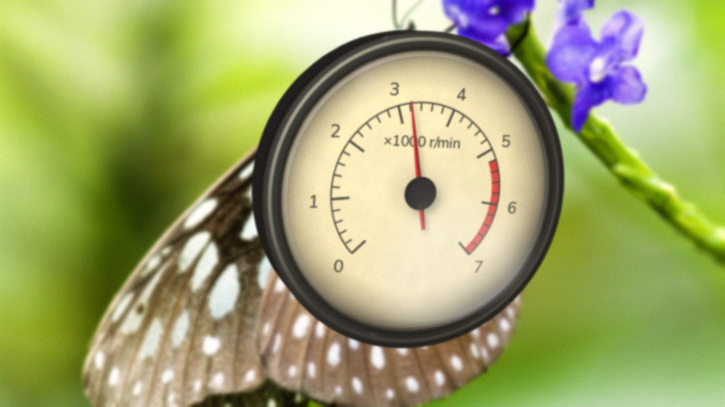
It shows 3200 (rpm)
